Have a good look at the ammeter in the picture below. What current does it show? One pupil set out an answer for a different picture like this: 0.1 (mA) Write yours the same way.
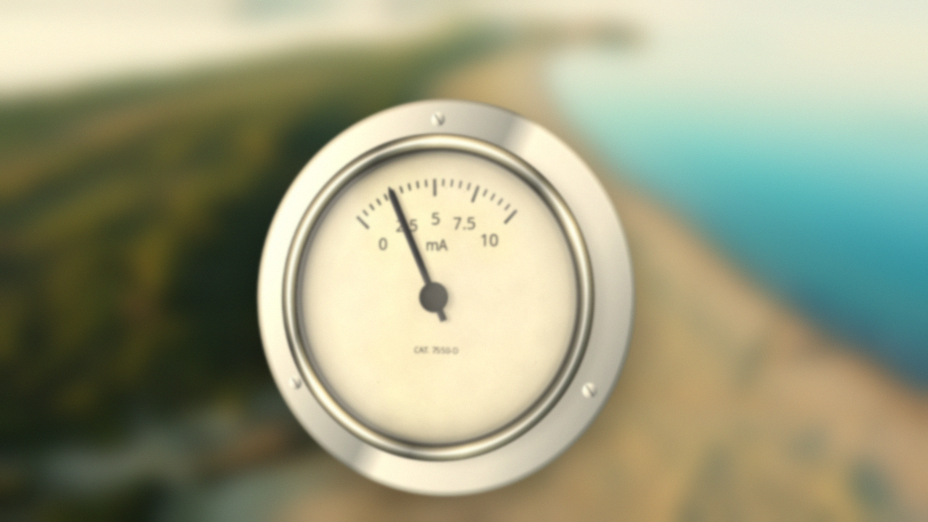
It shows 2.5 (mA)
